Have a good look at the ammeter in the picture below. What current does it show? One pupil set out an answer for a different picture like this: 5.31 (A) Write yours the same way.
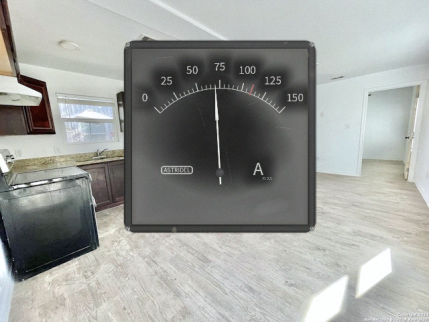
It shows 70 (A)
